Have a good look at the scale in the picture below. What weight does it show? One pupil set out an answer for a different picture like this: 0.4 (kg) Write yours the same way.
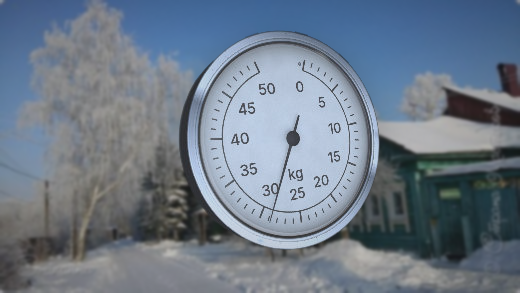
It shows 29 (kg)
